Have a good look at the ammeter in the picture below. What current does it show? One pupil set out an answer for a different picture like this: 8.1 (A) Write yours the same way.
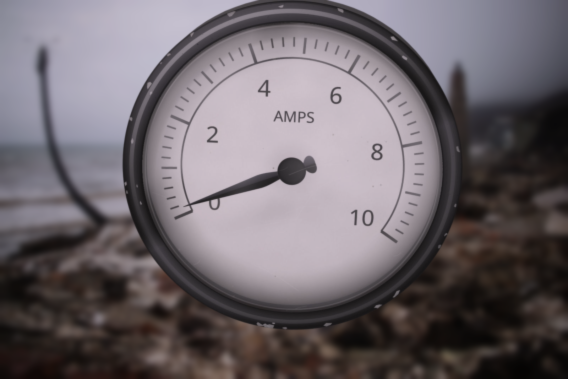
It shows 0.2 (A)
